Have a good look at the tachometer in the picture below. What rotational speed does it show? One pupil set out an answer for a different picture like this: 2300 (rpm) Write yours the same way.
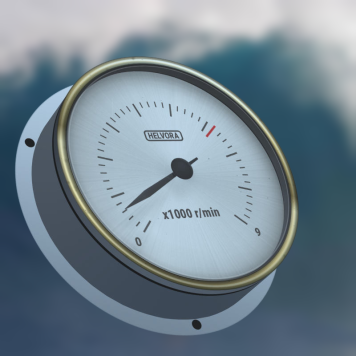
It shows 600 (rpm)
